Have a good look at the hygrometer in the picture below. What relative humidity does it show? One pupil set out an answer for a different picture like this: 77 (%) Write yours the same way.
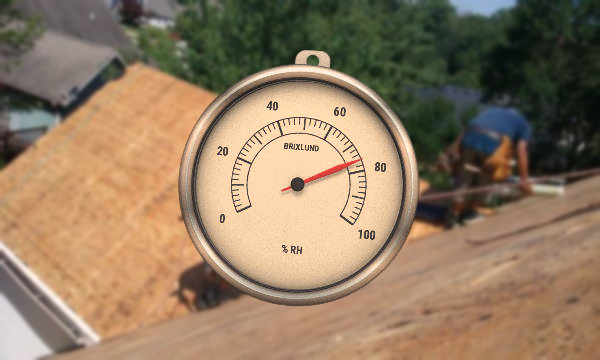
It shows 76 (%)
